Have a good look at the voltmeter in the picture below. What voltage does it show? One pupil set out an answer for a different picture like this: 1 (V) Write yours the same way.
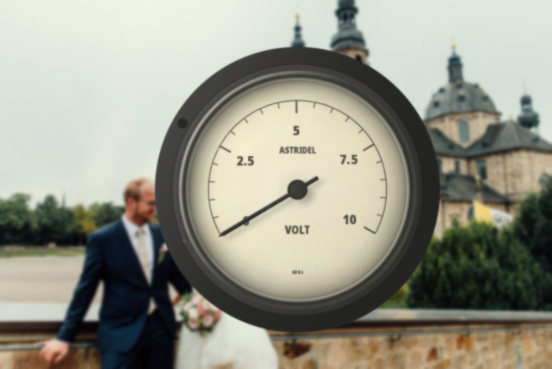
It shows 0 (V)
